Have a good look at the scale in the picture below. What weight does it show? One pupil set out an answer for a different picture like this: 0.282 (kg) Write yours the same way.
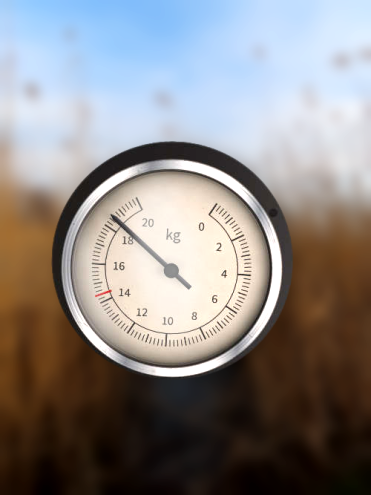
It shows 18.6 (kg)
